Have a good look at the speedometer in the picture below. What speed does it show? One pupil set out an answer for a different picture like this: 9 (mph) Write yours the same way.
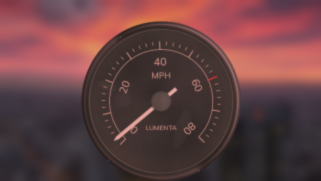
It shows 2 (mph)
